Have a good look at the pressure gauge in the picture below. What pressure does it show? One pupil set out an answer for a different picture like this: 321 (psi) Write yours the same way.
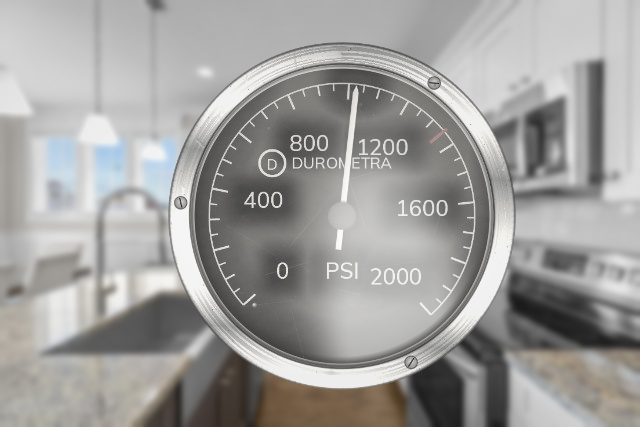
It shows 1025 (psi)
